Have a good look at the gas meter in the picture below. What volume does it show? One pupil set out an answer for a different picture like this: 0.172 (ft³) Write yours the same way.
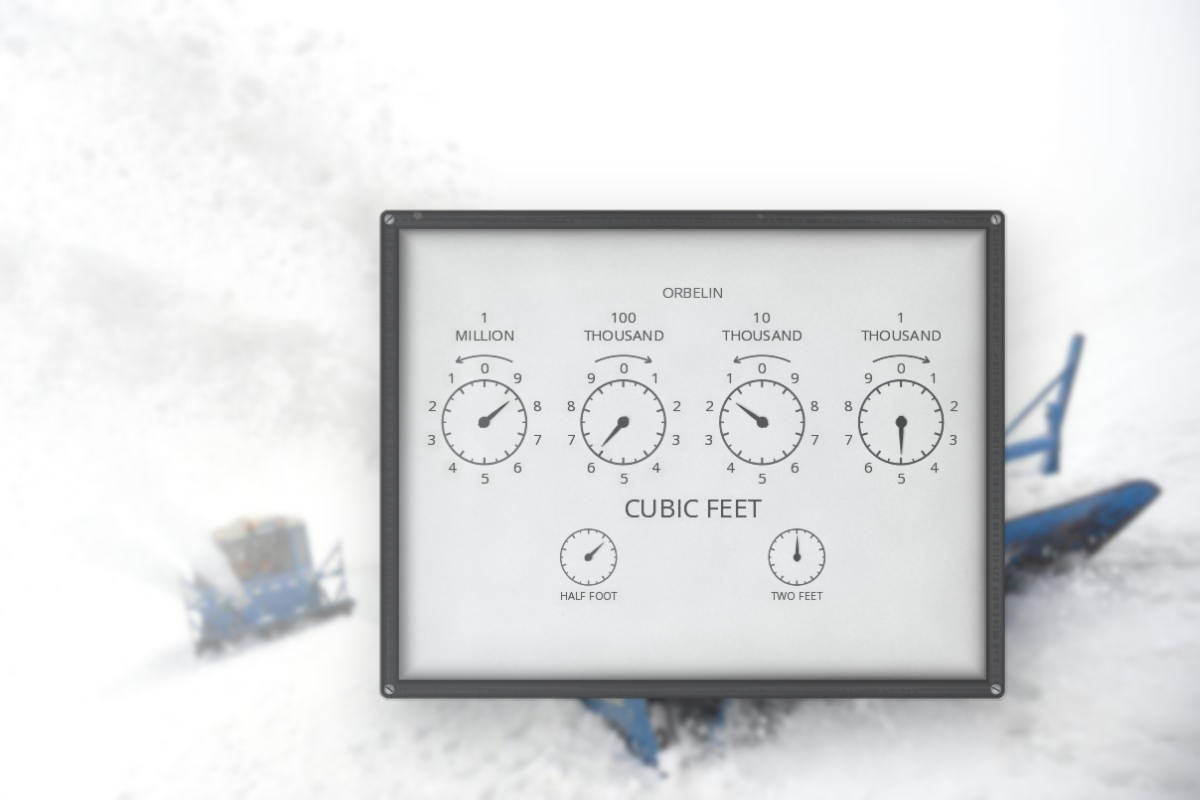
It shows 861500 (ft³)
